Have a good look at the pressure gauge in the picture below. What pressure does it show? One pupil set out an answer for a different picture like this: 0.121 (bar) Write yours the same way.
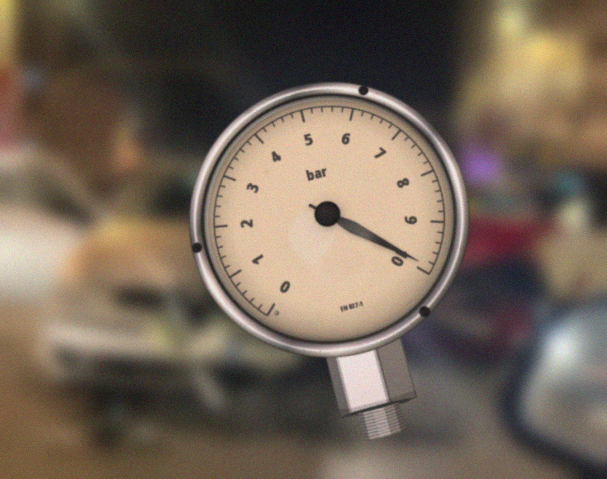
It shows 9.9 (bar)
